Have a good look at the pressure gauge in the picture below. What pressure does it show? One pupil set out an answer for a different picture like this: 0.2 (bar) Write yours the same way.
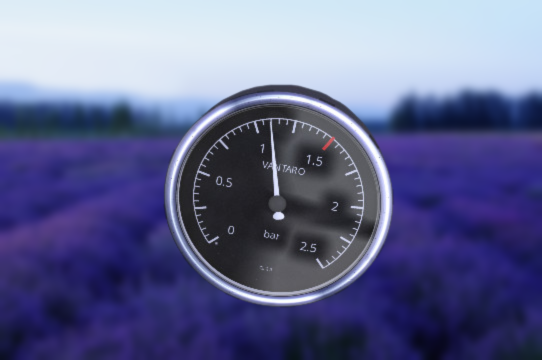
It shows 1.1 (bar)
